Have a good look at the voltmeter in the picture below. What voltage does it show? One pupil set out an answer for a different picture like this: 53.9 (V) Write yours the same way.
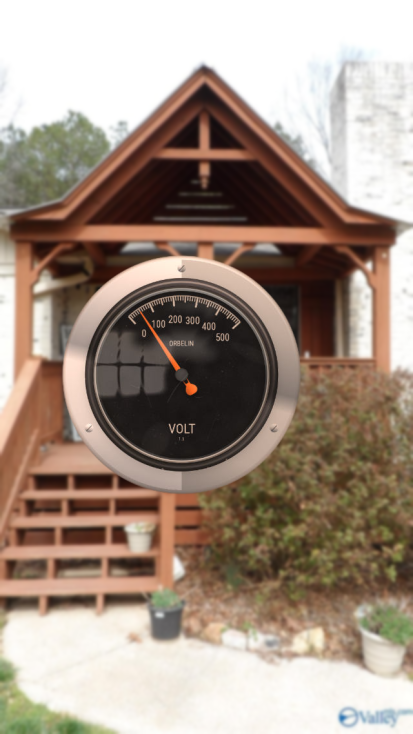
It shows 50 (V)
